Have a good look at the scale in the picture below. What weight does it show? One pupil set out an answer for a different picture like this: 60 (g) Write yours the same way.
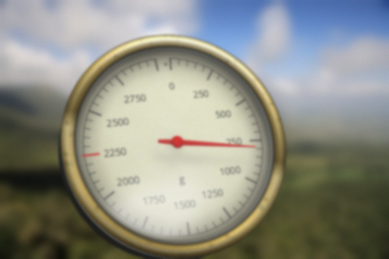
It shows 800 (g)
